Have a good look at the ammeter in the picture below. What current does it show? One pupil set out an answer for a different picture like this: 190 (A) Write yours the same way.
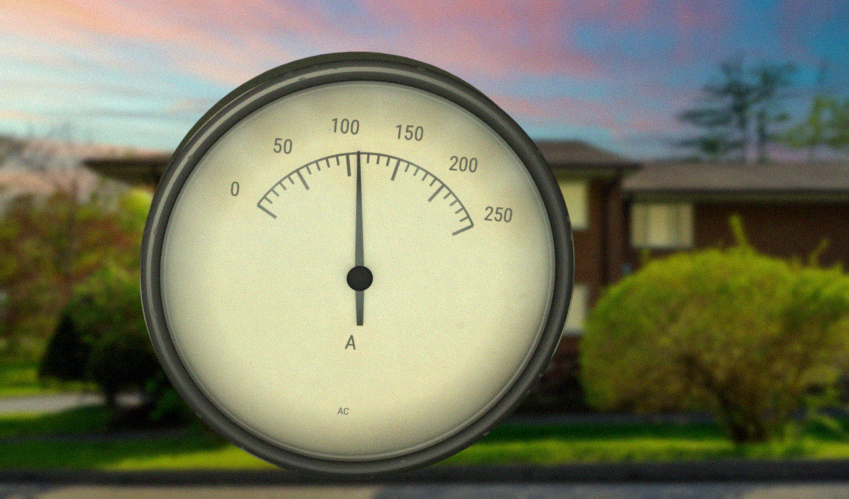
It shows 110 (A)
